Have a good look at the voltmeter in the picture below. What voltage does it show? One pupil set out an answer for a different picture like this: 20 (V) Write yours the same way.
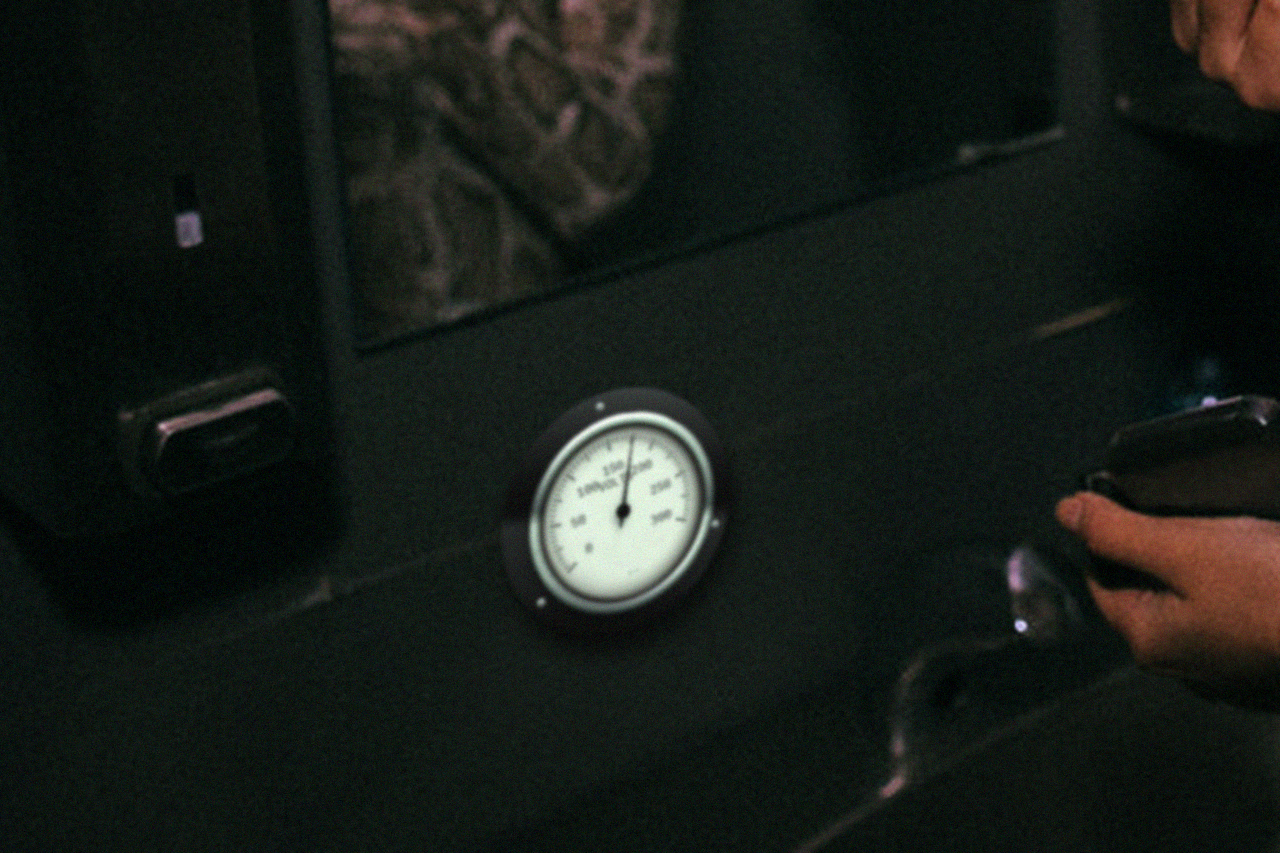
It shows 175 (V)
